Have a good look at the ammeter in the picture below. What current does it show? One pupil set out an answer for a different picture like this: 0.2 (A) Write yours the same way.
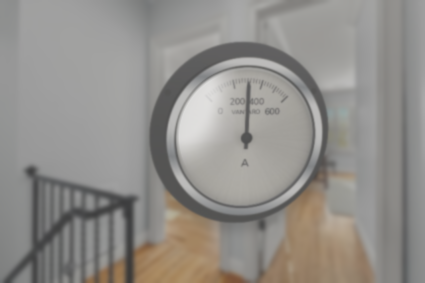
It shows 300 (A)
